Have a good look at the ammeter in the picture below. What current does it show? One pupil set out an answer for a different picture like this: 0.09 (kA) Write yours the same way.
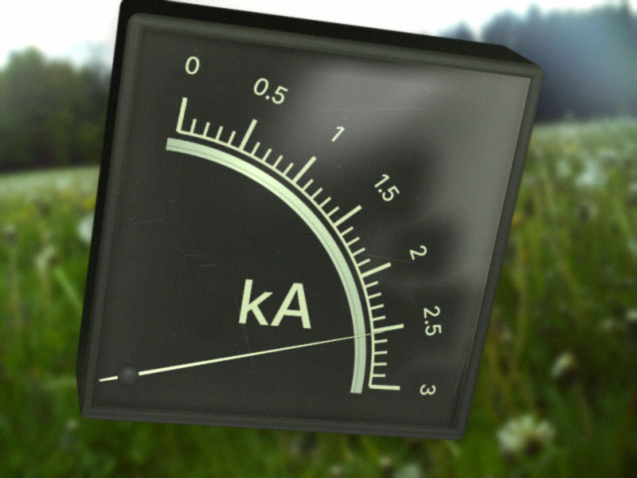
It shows 2.5 (kA)
